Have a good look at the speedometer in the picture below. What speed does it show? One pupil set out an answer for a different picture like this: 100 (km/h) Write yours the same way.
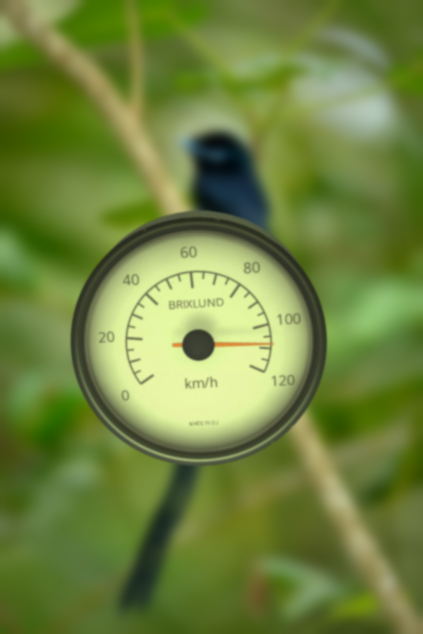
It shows 107.5 (km/h)
